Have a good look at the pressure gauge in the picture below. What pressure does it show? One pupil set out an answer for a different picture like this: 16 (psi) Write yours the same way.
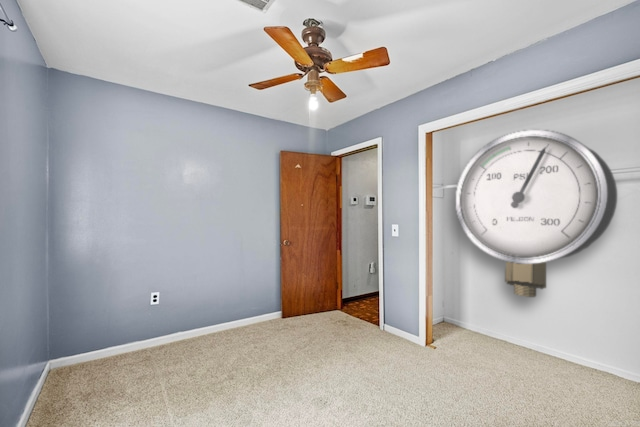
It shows 180 (psi)
